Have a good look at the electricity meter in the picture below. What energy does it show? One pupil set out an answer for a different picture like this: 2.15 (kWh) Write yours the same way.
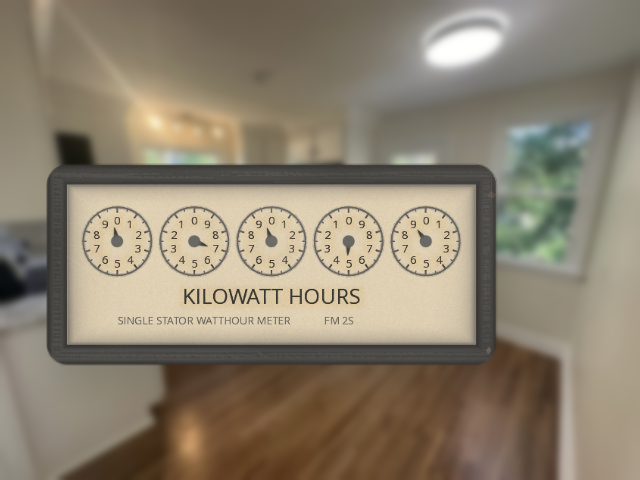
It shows 96949 (kWh)
